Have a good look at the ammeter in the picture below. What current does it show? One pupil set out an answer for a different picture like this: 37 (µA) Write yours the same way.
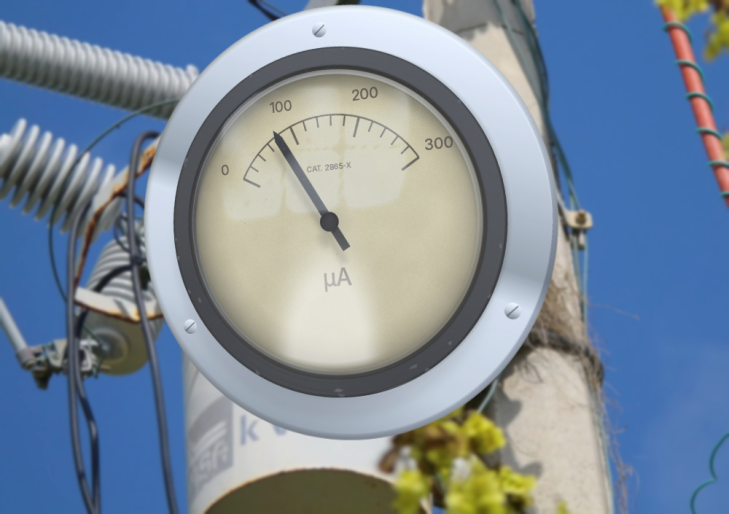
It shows 80 (µA)
